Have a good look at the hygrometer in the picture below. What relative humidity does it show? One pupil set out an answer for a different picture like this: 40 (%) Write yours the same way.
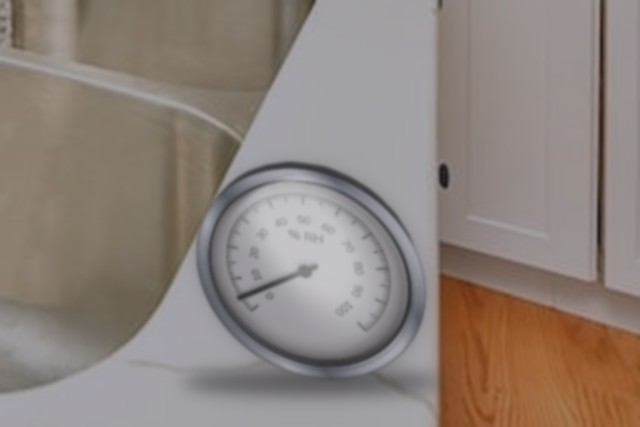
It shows 5 (%)
